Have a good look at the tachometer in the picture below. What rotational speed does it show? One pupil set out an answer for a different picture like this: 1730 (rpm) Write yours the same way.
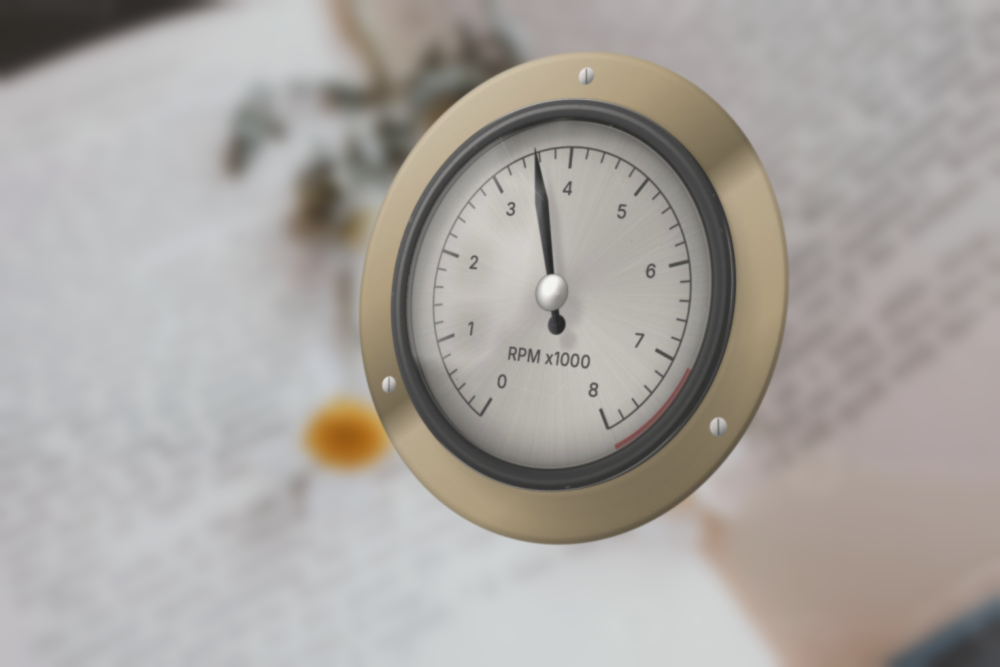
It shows 3600 (rpm)
